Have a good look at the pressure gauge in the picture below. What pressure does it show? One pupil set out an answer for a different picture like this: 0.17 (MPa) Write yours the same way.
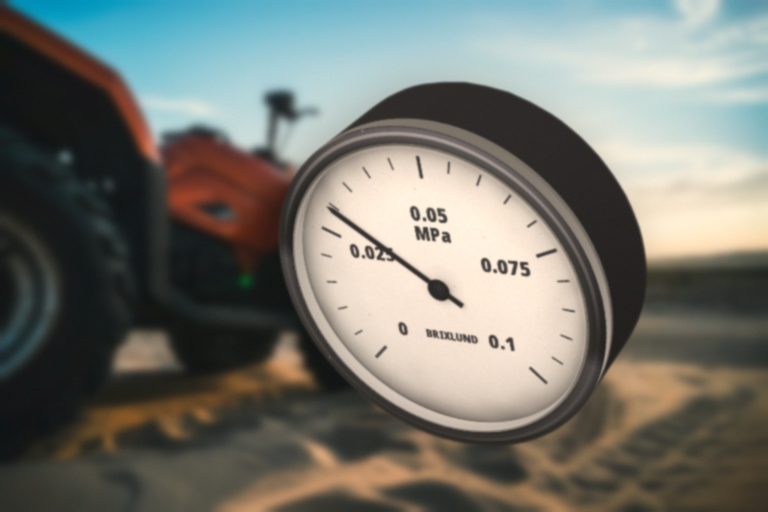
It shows 0.03 (MPa)
